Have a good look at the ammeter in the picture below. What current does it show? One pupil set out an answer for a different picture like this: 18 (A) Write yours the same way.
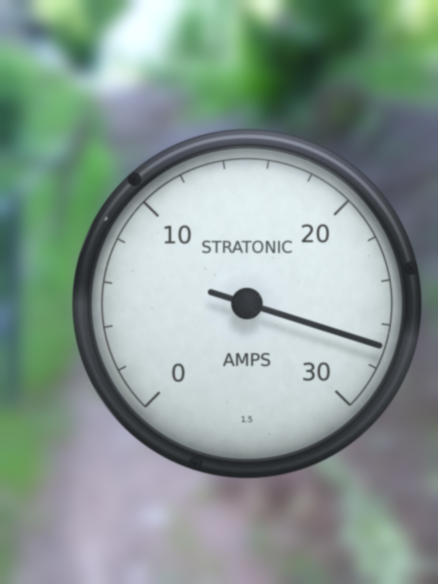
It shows 27 (A)
